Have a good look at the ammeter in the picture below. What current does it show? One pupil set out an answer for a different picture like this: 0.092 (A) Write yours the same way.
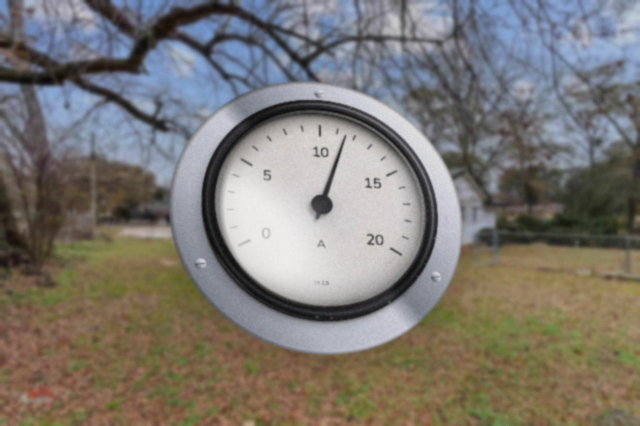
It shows 11.5 (A)
